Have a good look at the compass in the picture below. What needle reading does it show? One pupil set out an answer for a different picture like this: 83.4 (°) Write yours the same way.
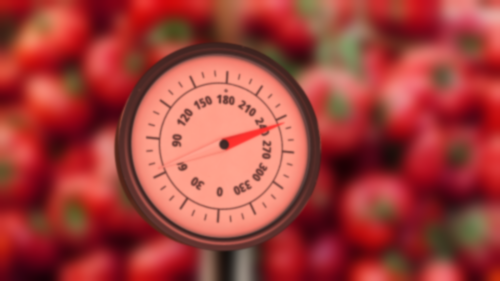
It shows 245 (°)
